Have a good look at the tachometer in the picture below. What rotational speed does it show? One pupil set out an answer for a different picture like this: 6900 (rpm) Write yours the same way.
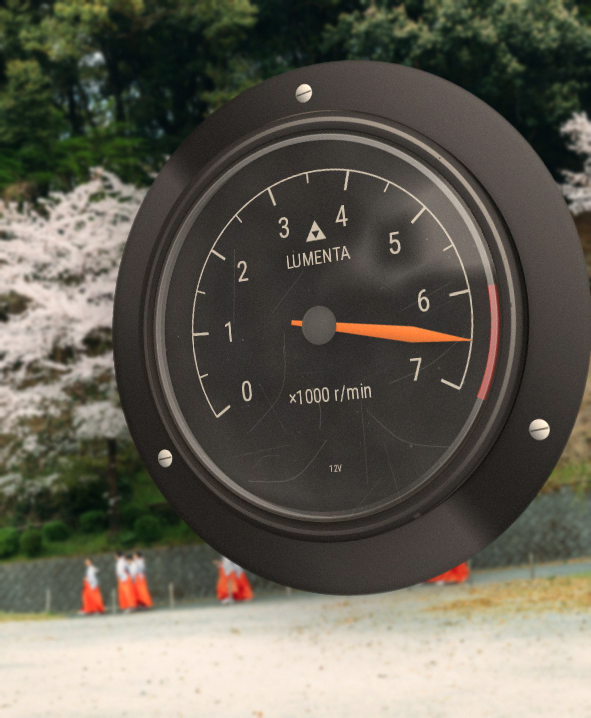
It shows 6500 (rpm)
